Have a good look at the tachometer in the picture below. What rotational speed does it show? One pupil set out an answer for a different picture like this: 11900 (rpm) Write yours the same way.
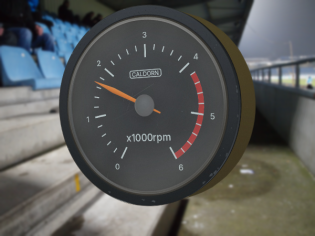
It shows 1700 (rpm)
